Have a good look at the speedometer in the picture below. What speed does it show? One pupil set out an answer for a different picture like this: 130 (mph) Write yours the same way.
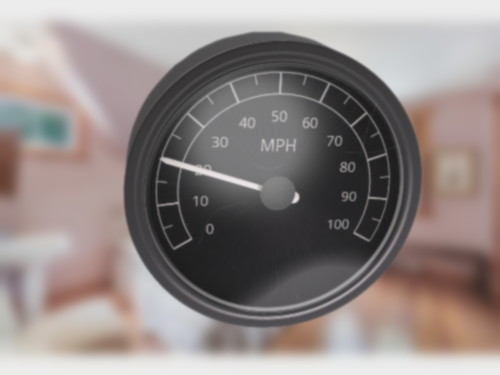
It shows 20 (mph)
